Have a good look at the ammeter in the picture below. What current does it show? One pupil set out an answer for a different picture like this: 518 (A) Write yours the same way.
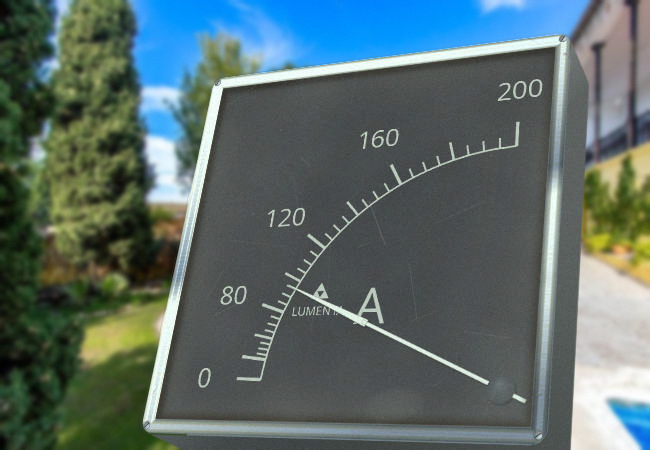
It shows 95 (A)
